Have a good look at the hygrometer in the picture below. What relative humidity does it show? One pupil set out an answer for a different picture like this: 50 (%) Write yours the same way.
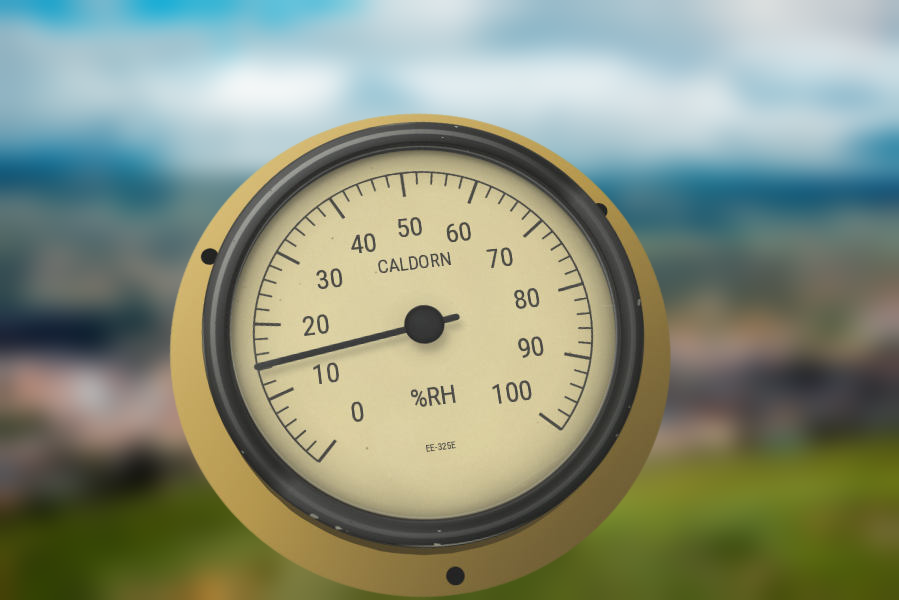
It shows 14 (%)
